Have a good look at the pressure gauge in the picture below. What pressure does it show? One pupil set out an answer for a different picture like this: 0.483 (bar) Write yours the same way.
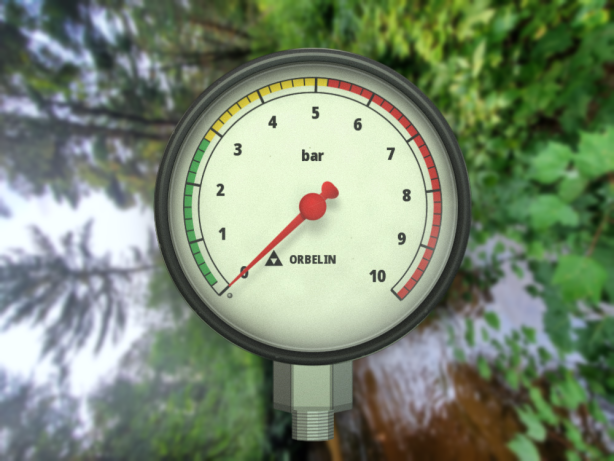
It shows 0 (bar)
